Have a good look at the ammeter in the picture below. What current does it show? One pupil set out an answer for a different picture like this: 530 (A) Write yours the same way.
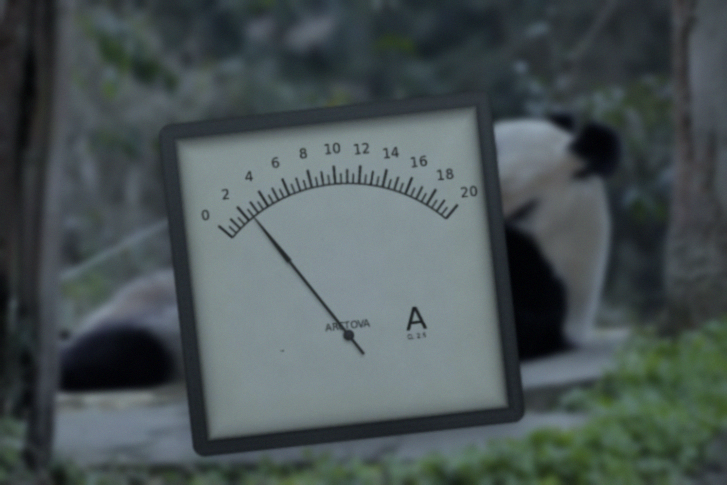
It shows 2.5 (A)
